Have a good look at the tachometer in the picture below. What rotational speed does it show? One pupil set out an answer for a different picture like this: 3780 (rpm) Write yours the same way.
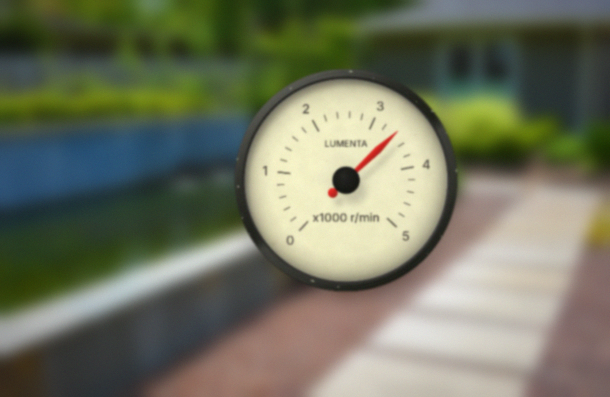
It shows 3400 (rpm)
